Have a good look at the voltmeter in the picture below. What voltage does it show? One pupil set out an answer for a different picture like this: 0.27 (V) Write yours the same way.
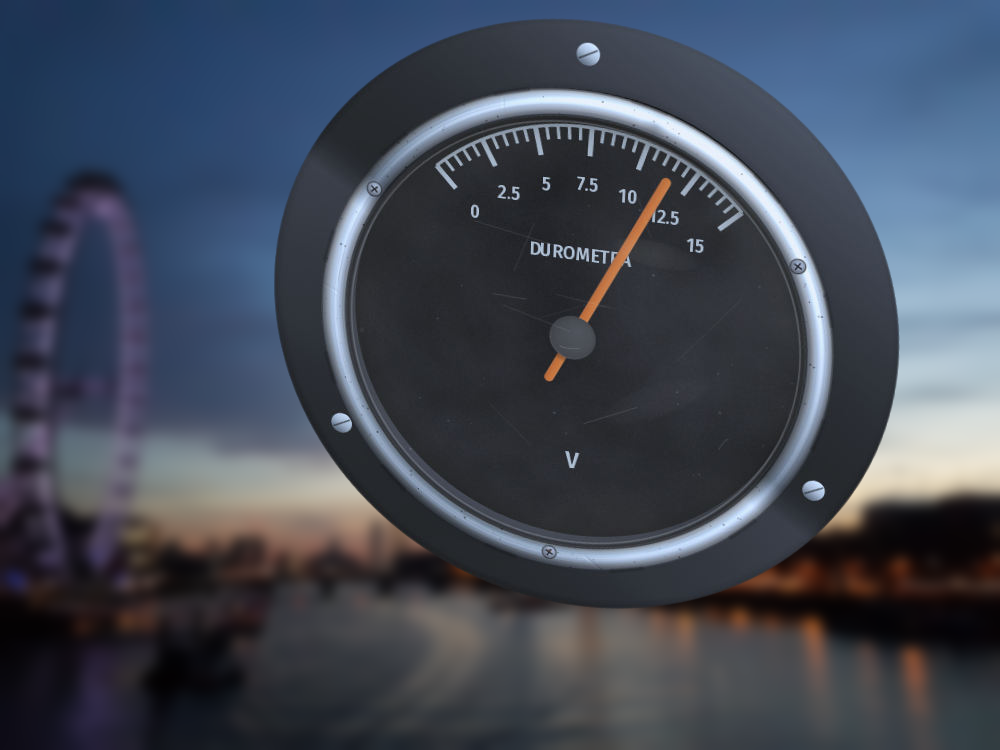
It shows 11.5 (V)
